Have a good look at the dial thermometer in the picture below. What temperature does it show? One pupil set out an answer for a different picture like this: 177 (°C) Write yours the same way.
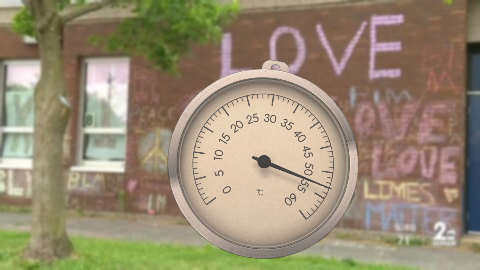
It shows 53 (°C)
